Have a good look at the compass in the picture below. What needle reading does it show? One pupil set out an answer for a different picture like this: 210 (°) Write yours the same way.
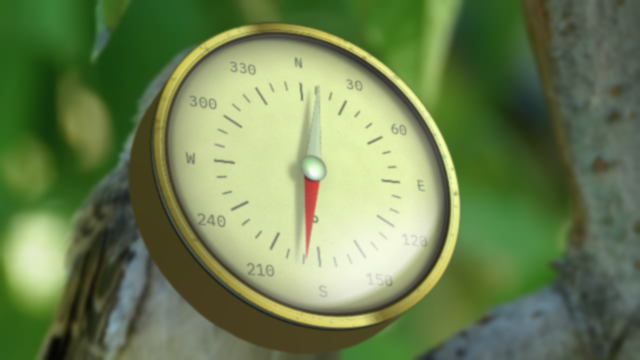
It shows 190 (°)
